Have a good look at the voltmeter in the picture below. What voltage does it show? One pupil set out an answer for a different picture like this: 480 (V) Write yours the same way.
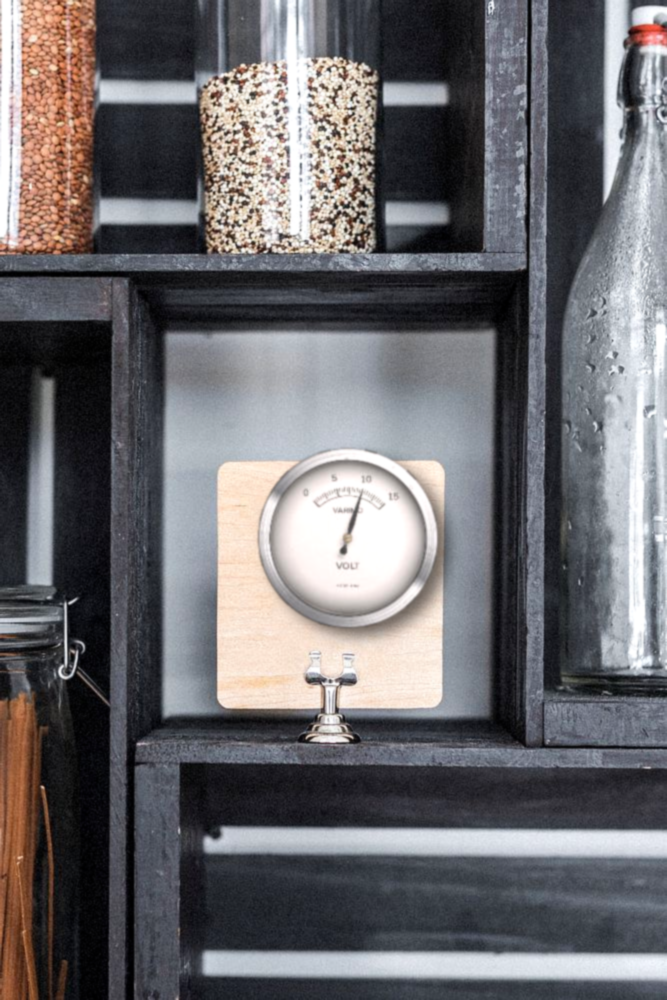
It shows 10 (V)
